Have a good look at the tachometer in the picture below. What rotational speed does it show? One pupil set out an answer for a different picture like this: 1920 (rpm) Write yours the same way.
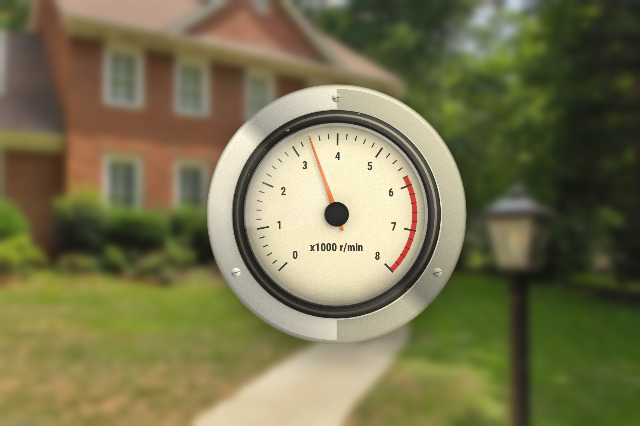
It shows 3400 (rpm)
